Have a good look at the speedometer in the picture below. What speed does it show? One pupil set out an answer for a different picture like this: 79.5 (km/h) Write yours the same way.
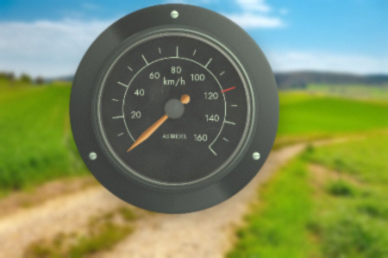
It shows 0 (km/h)
